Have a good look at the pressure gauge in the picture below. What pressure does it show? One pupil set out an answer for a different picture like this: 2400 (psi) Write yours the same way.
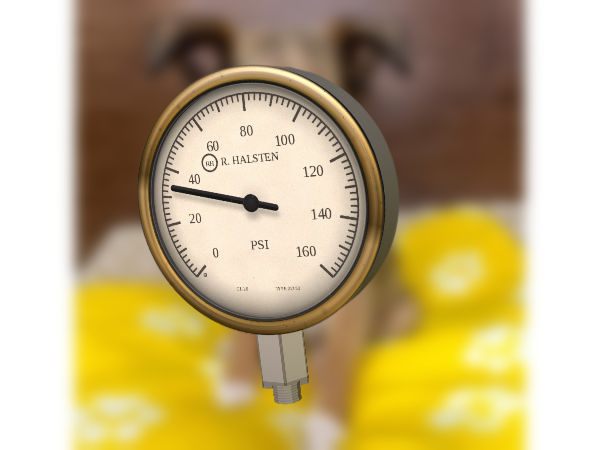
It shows 34 (psi)
